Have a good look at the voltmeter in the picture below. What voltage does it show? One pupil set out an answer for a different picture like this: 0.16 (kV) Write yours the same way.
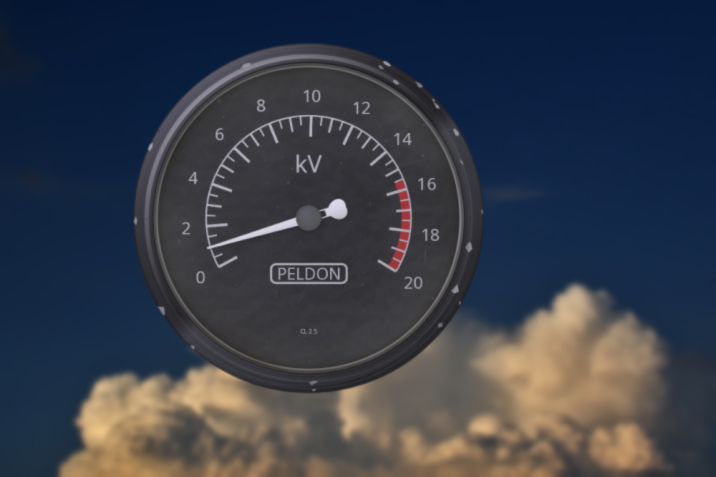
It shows 1 (kV)
